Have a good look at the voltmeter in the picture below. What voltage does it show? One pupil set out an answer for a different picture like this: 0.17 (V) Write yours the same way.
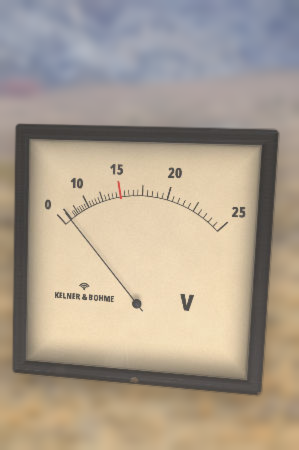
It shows 5 (V)
